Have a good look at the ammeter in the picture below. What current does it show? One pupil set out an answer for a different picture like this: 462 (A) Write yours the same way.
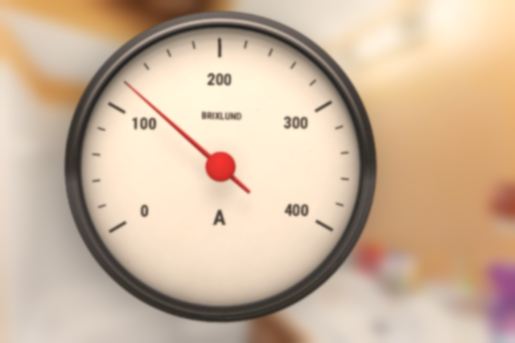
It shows 120 (A)
